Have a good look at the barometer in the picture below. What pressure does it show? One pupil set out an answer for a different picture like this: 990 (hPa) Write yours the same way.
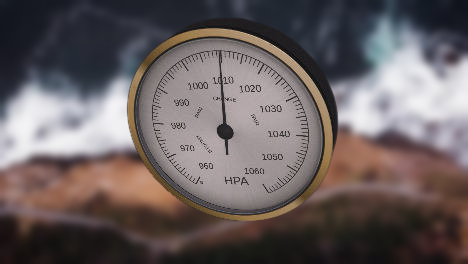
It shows 1010 (hPa)
